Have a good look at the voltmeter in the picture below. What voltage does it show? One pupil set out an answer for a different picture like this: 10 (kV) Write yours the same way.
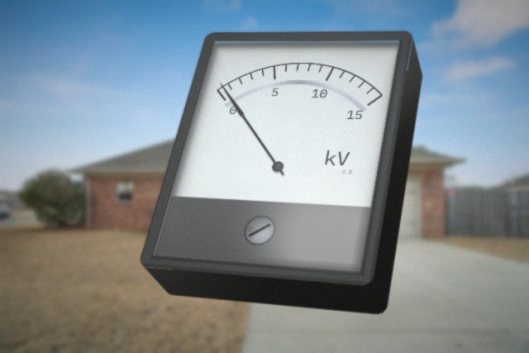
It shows 0.5 (kV)
